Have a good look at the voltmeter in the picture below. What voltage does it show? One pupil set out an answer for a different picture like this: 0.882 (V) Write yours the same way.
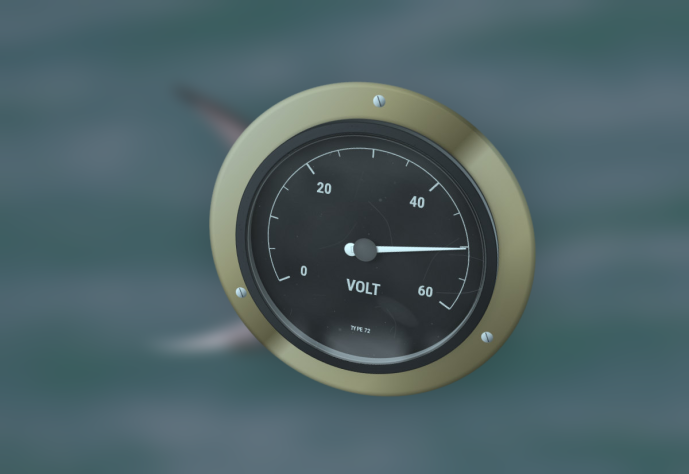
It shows 50 (V)
